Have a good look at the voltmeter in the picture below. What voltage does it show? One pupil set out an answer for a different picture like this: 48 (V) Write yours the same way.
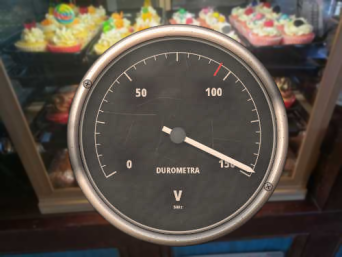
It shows 147.5 (V)
